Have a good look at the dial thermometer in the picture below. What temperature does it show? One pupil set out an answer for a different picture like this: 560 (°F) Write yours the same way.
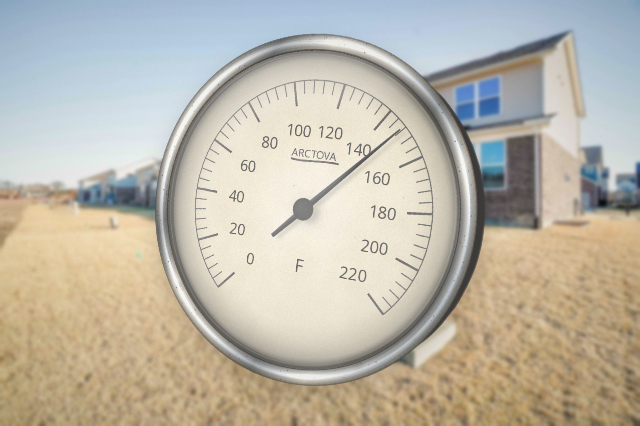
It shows 148 (°F)
